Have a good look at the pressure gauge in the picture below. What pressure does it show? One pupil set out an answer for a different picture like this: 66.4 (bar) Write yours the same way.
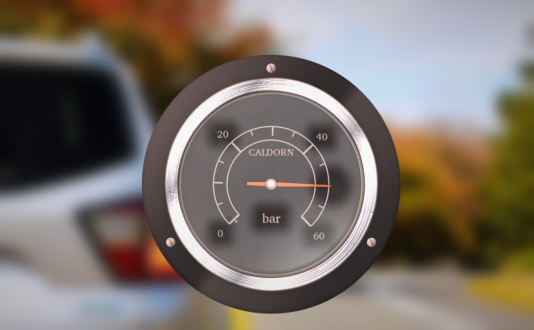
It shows 50 (bar)
